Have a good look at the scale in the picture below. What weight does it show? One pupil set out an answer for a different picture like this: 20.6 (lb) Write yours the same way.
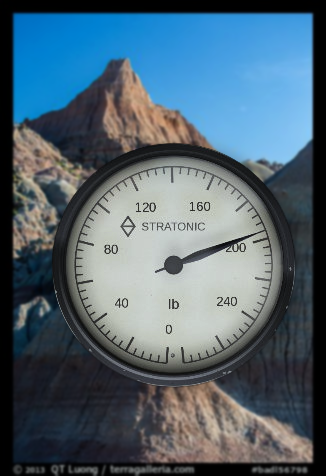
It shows 196 (lb)
